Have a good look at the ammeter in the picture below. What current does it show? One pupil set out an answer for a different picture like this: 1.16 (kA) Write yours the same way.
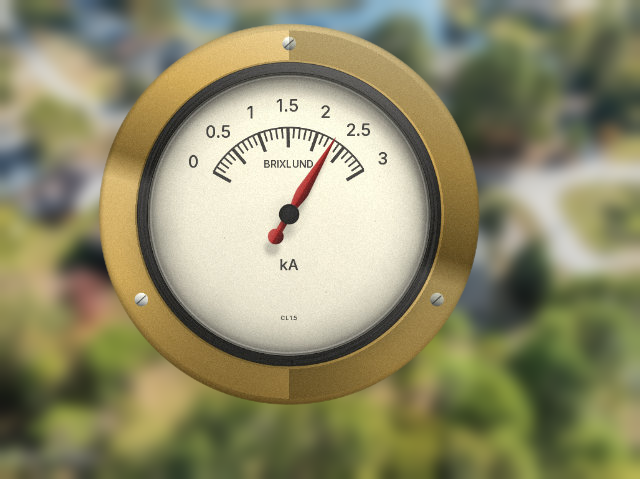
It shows 2.3 (kA)
